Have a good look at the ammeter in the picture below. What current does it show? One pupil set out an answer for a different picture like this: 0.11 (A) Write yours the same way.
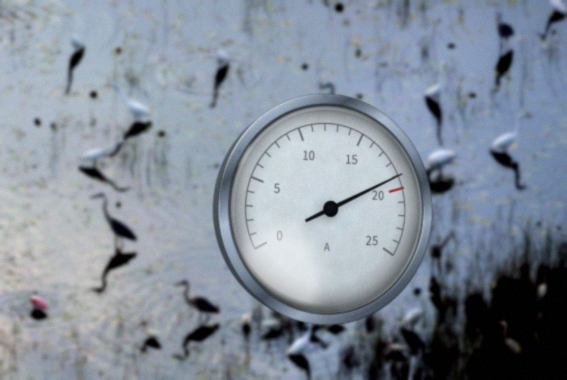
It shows 19 (A)
